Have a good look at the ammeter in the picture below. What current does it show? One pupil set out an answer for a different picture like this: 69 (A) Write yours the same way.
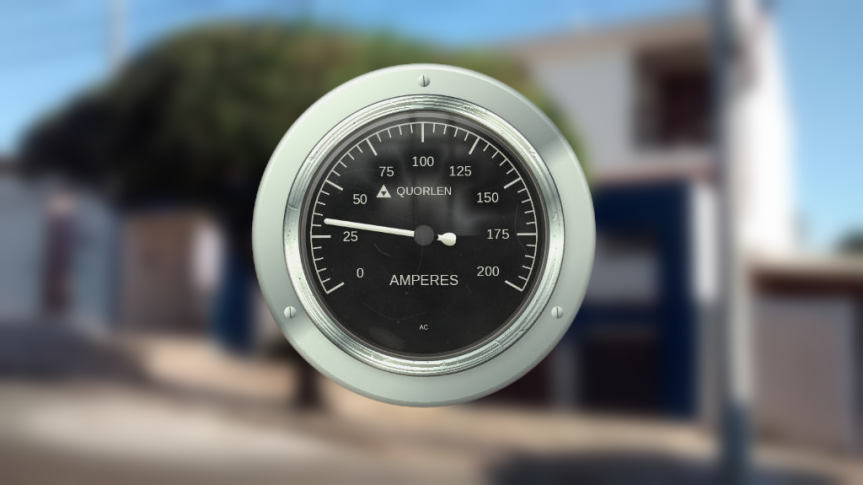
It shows 32.5 (A)
